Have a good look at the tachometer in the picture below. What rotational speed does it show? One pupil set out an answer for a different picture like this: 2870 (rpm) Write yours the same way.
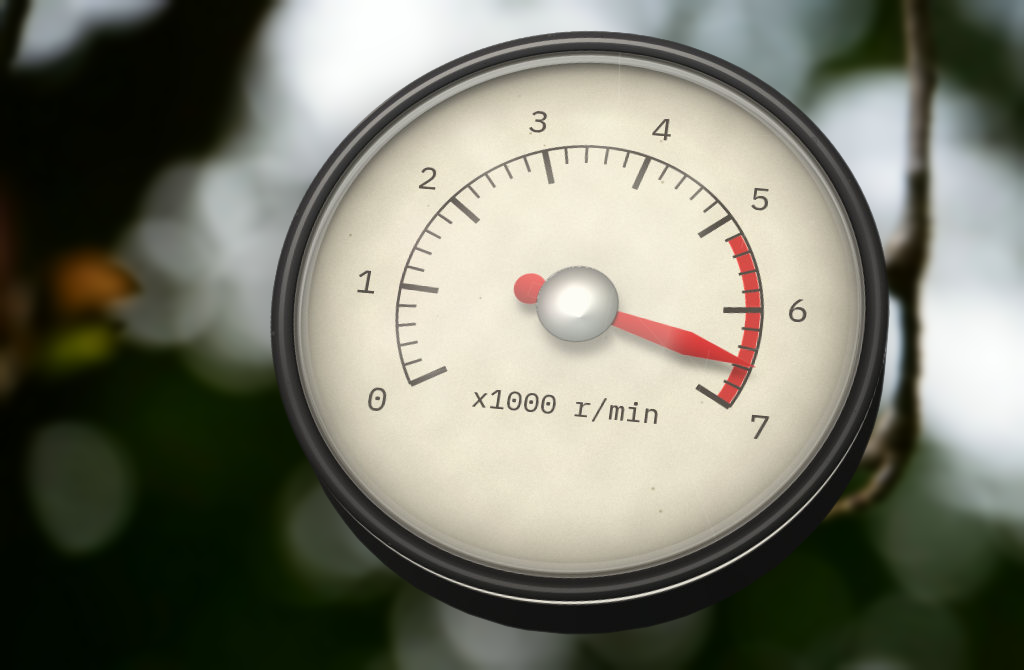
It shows 6600 (rpm)
